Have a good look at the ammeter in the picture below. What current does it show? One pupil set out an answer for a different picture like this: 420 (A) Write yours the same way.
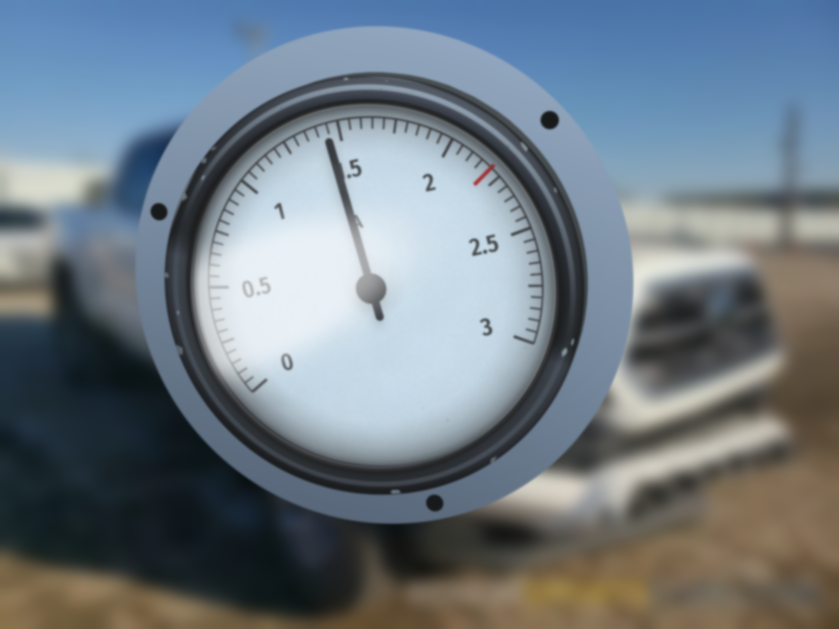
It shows 1.45 (A)
